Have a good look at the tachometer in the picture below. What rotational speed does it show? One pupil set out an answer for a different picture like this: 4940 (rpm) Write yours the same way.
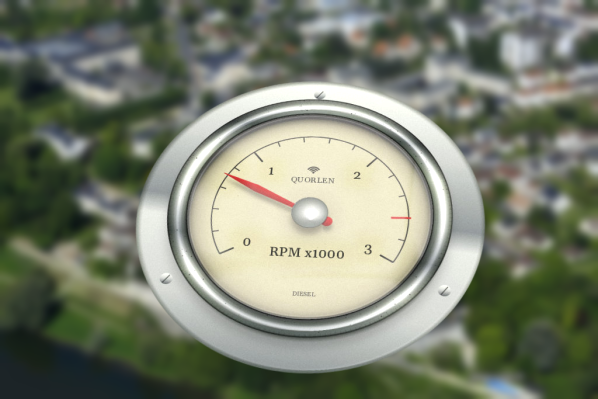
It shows 700 (rpm)
